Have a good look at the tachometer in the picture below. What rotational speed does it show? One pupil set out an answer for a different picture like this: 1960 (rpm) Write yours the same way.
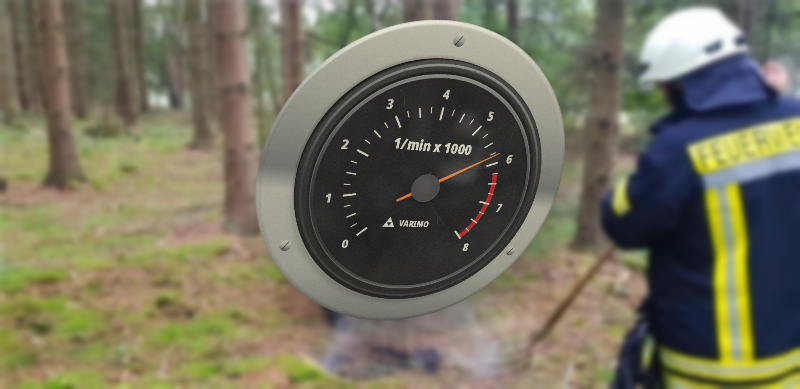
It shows 5750 (rpm)
